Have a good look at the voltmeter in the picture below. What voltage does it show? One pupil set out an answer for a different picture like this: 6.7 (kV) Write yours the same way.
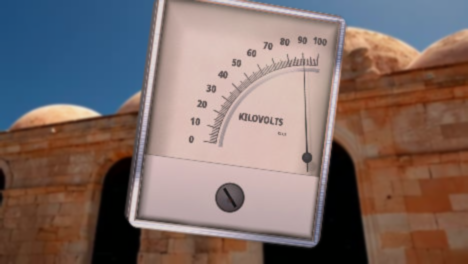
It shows 90 (kV)
